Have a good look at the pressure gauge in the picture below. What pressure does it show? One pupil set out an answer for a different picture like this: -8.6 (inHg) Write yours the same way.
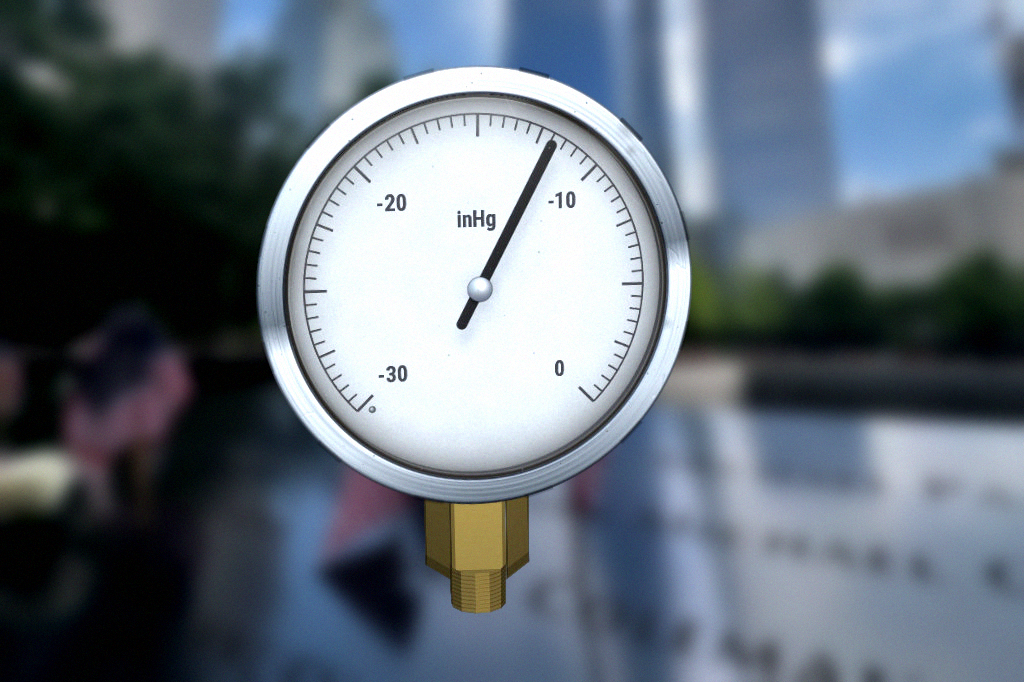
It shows -12 (inHg)
